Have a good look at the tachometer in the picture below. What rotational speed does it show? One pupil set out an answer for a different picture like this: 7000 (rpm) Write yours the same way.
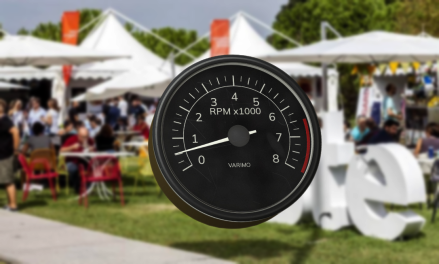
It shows 500 (rpm)
